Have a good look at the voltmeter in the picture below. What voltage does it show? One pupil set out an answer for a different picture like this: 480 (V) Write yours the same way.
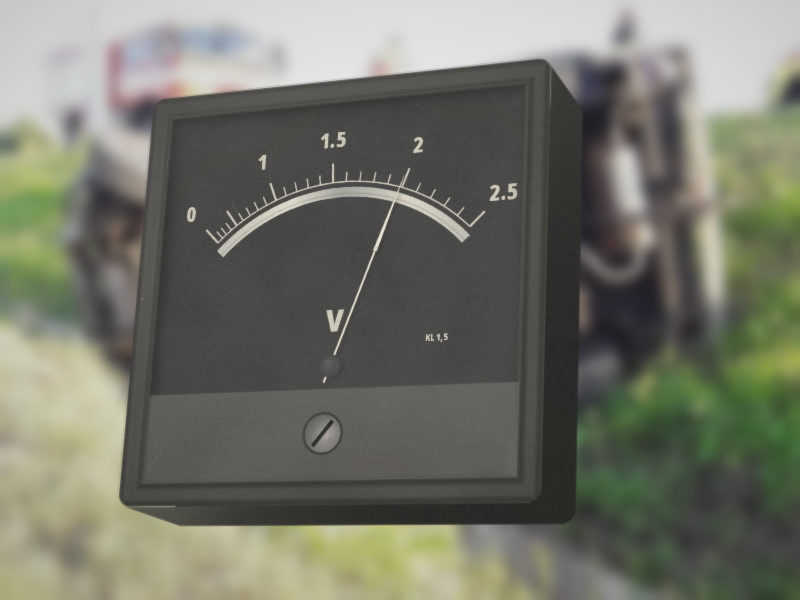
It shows 2 (V)
